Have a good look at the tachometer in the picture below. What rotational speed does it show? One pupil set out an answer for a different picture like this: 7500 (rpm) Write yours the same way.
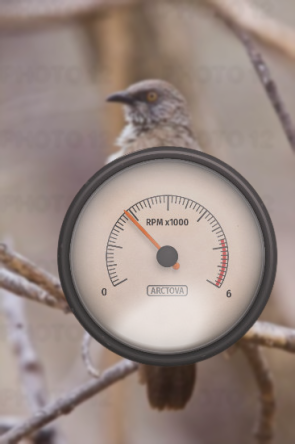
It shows 1900 (rpm)
